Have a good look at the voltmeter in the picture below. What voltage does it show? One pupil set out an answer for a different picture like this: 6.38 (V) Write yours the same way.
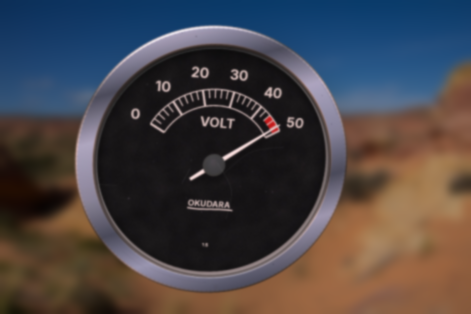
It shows 48 (V)
